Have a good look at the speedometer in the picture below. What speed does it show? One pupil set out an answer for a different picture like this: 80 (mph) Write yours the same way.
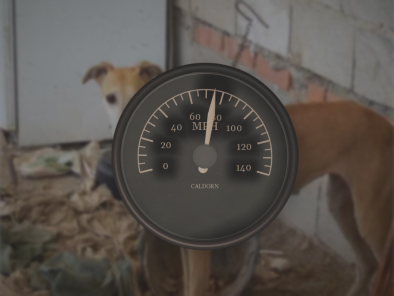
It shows 75 (mph)
